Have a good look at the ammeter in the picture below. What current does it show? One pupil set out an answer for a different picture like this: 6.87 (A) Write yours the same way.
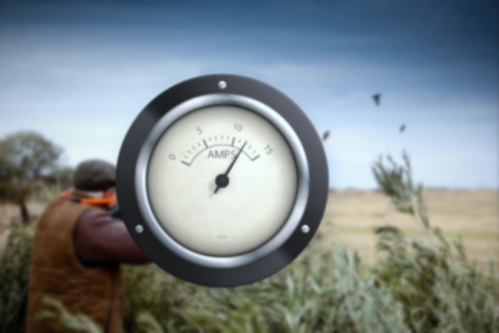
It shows 12 (A)
